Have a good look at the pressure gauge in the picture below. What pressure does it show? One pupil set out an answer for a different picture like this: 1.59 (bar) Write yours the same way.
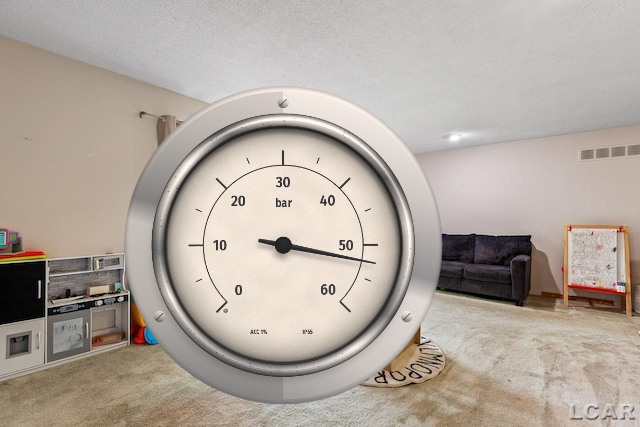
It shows 52.5 (bar)
